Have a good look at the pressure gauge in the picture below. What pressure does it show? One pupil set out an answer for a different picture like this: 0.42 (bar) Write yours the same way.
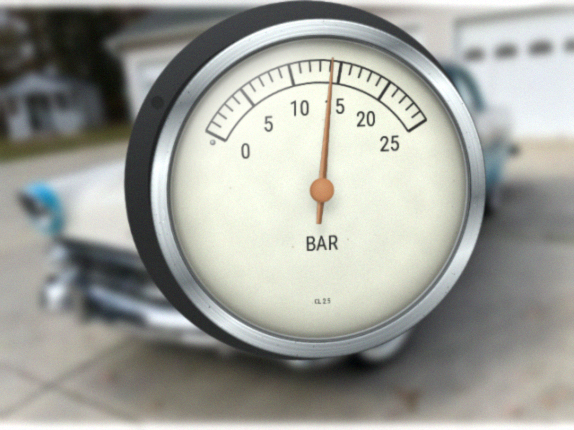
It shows 14 (bar)
